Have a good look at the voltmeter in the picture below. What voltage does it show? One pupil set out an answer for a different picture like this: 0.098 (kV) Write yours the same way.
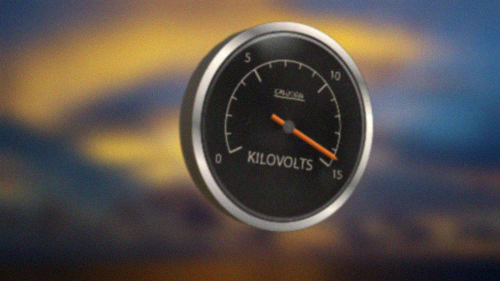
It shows 14.5 (kV)
